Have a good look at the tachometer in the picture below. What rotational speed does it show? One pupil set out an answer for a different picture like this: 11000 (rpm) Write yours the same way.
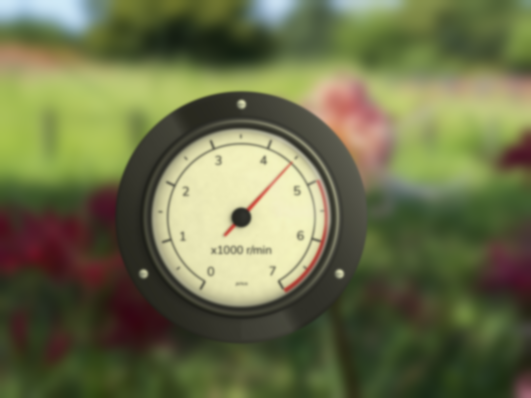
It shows 4500 (rpm)
